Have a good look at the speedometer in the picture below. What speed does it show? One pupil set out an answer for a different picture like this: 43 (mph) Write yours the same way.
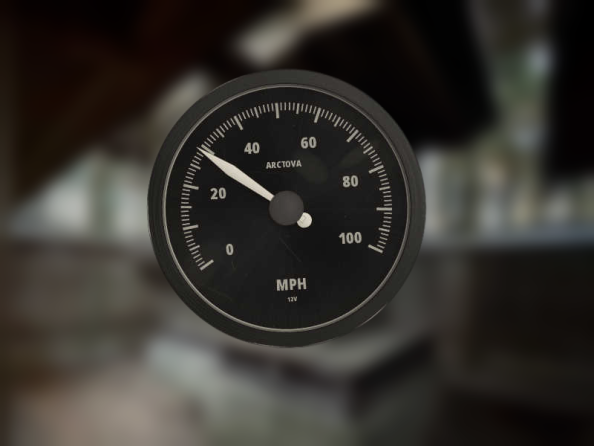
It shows 29 (mph)
